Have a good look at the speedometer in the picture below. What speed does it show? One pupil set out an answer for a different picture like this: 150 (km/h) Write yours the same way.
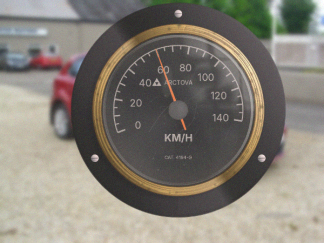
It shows 60 (km/h)
